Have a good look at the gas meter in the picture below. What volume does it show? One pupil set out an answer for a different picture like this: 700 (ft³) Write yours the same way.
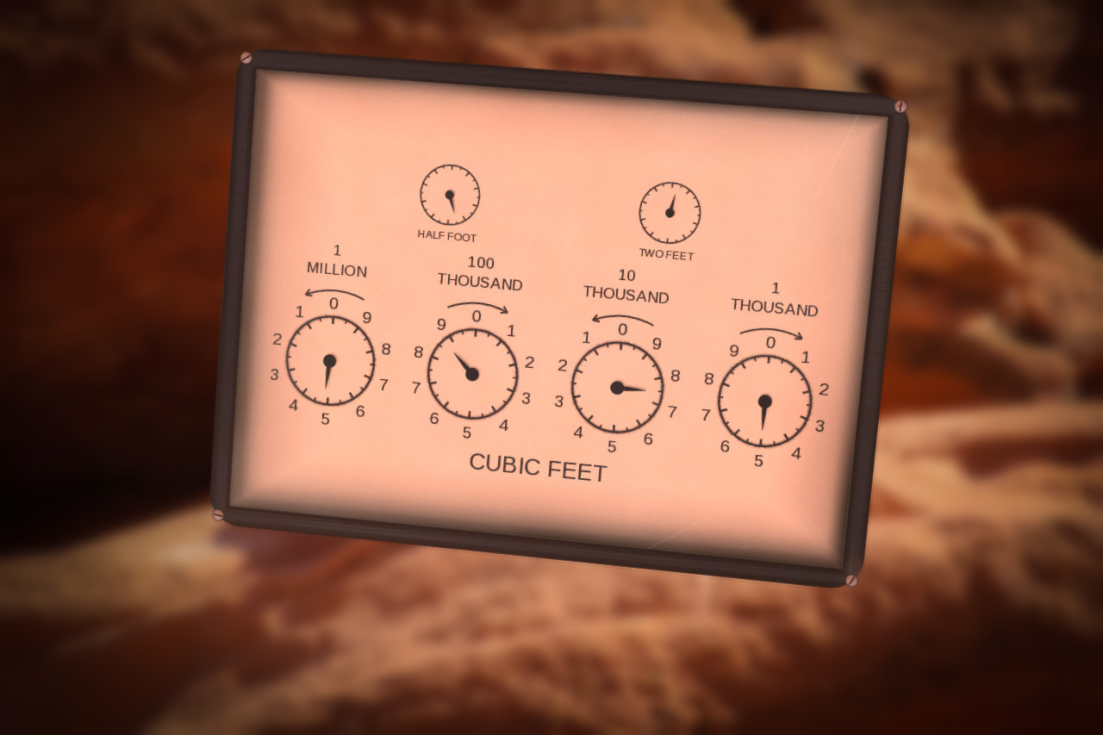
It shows 487500 (ft³)
